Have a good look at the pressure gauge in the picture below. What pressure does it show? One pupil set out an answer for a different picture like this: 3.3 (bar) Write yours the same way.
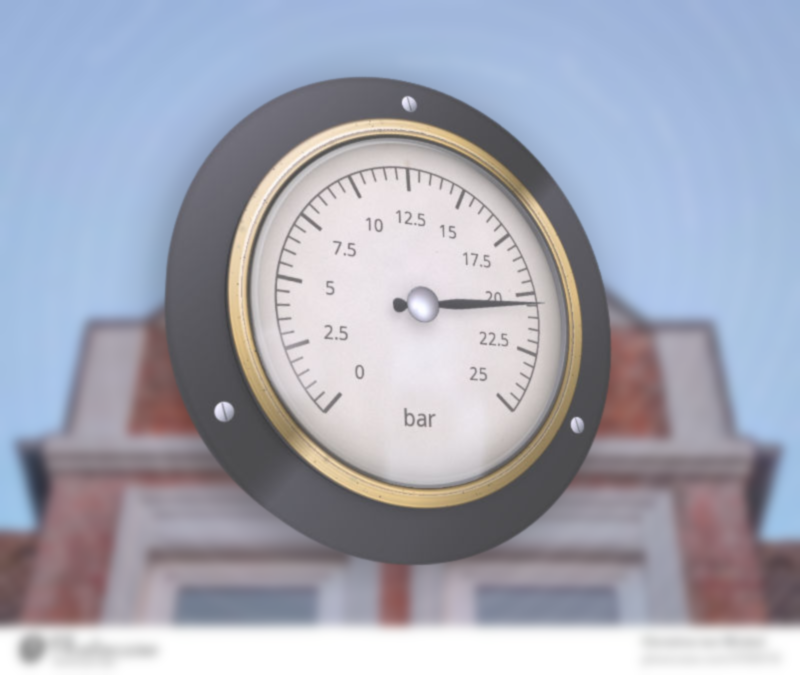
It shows 20.5 (bar)
